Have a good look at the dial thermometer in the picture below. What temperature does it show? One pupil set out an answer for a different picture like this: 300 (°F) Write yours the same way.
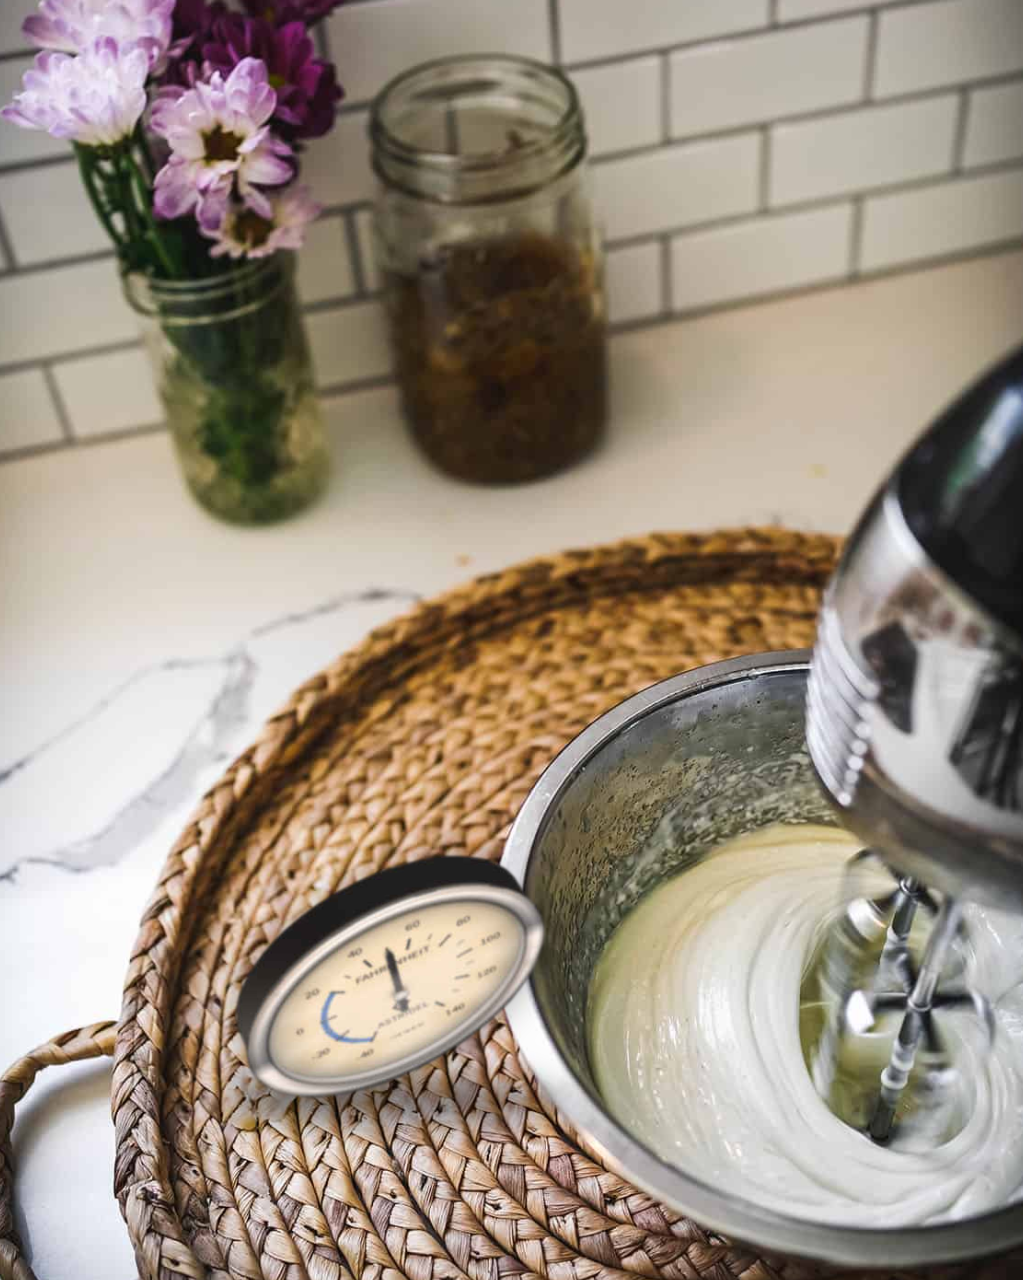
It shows 50 (°F)
